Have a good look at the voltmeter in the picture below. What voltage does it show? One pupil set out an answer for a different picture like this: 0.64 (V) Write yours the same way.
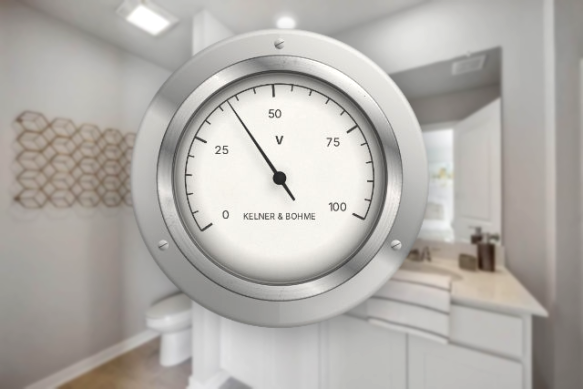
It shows 37.5 (V)
